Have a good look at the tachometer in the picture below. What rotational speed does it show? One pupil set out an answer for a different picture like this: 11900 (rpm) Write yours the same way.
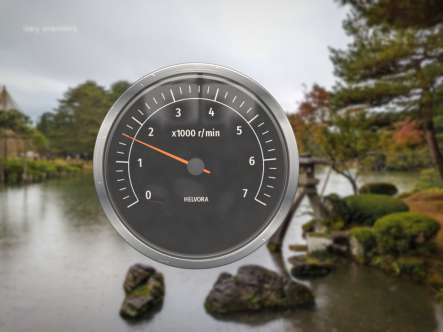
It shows 1600 (rpm)
